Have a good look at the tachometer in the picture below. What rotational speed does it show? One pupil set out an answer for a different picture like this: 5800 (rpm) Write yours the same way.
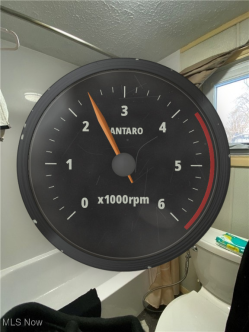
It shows 2400 (rpm)
